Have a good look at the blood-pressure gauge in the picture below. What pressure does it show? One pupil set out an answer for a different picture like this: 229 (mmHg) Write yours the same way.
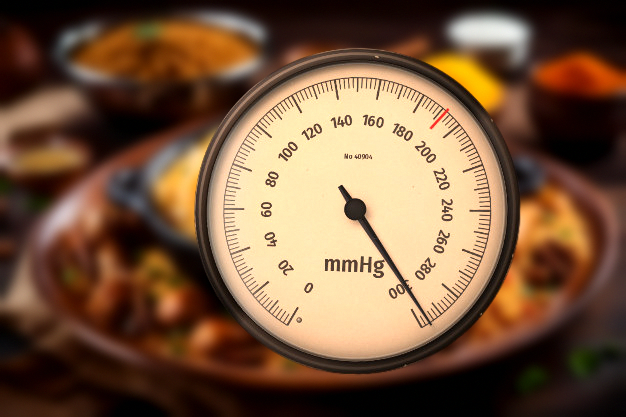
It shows 296 (mmHg)
